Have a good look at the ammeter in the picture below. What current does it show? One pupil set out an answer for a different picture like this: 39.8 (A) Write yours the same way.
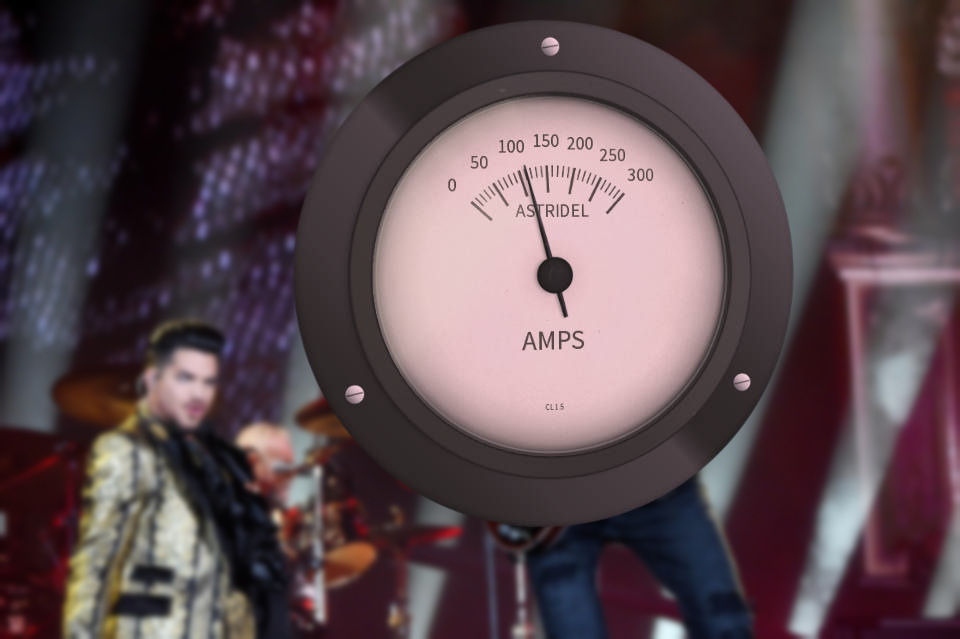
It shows 110 (A)
